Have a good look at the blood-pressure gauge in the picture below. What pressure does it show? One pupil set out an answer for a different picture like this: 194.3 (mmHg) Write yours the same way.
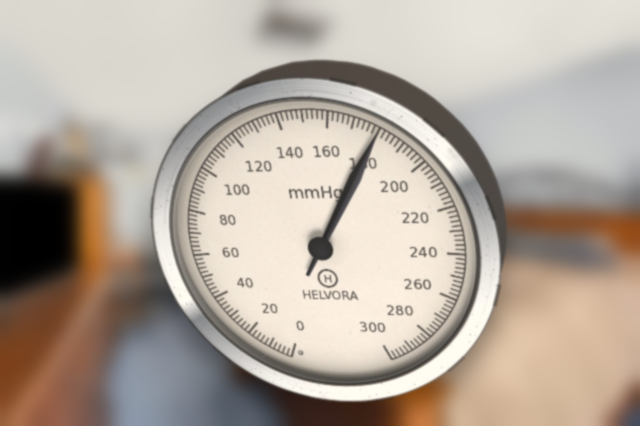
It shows 180 (mmHg)
